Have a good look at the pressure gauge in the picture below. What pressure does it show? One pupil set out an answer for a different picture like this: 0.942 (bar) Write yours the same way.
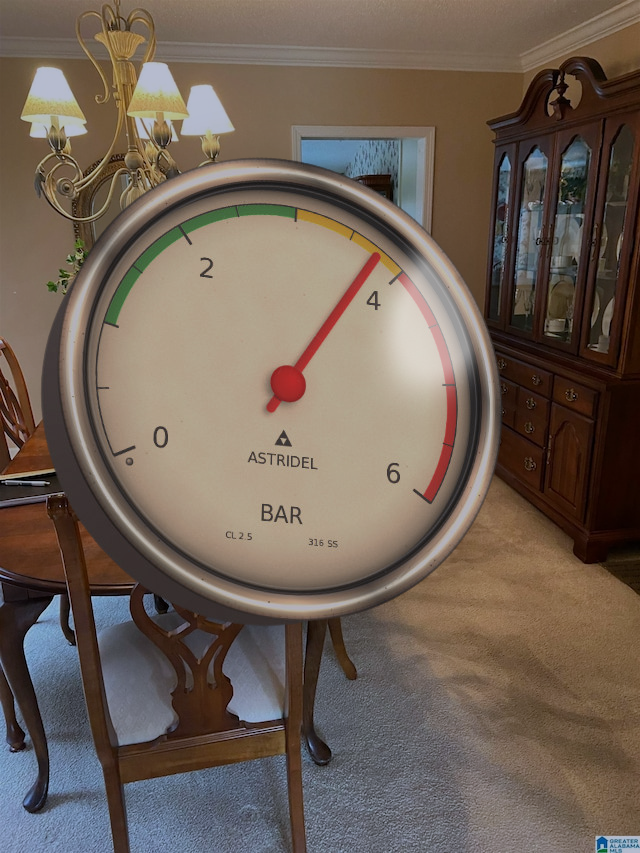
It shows 3.75 (bar)
